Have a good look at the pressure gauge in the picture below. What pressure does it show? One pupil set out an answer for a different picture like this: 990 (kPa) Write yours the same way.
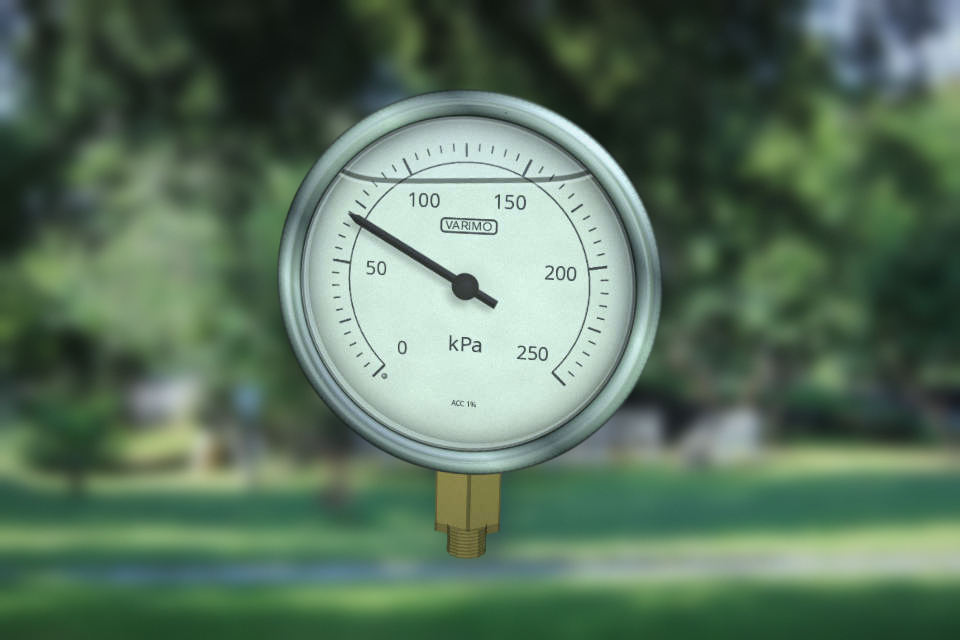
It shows 70 (kPa)
